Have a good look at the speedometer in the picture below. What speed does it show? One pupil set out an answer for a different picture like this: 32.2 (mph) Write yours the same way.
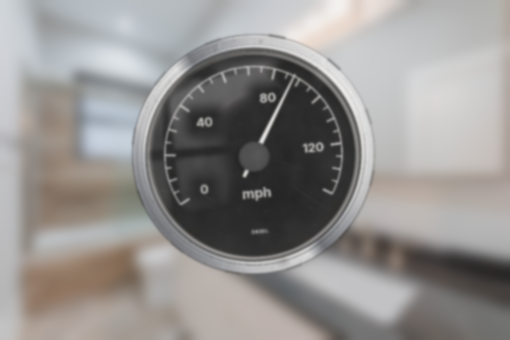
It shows 87.5 (mph)
